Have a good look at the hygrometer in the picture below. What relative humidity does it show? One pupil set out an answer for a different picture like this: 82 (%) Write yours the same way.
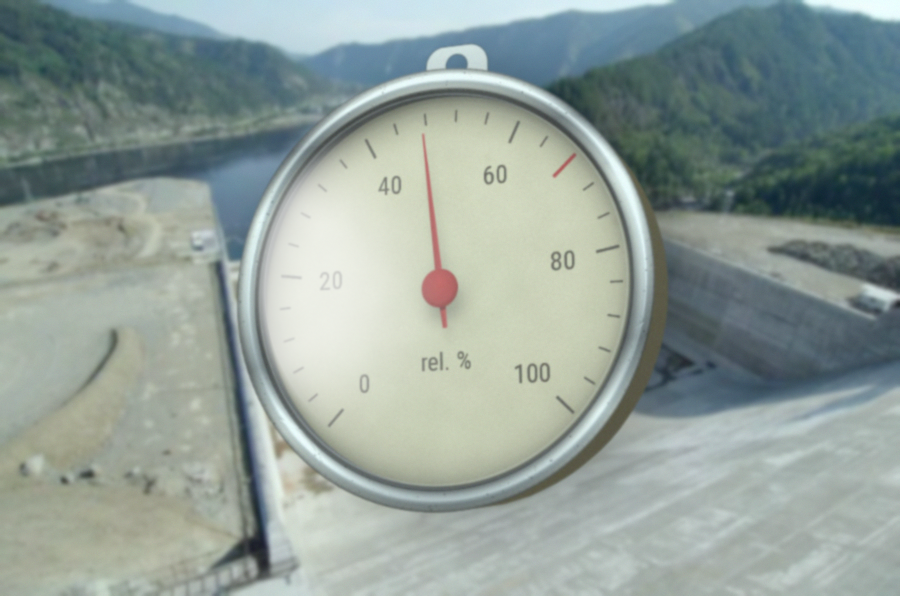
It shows 48 (%)
